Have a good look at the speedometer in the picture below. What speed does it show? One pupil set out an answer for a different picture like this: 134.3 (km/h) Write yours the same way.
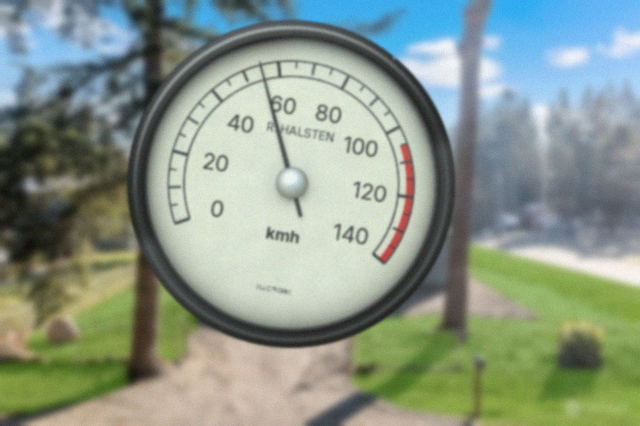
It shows 55 (km/h)
